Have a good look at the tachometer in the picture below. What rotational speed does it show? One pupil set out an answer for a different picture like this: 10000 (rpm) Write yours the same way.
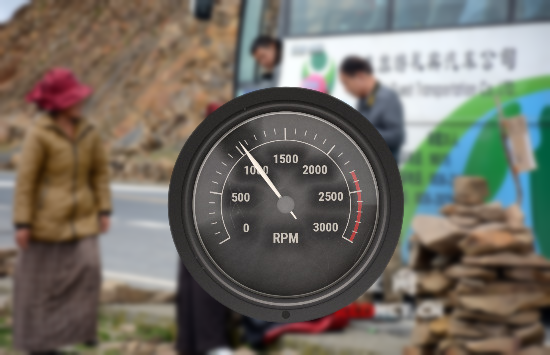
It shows 1050 (rpm)
